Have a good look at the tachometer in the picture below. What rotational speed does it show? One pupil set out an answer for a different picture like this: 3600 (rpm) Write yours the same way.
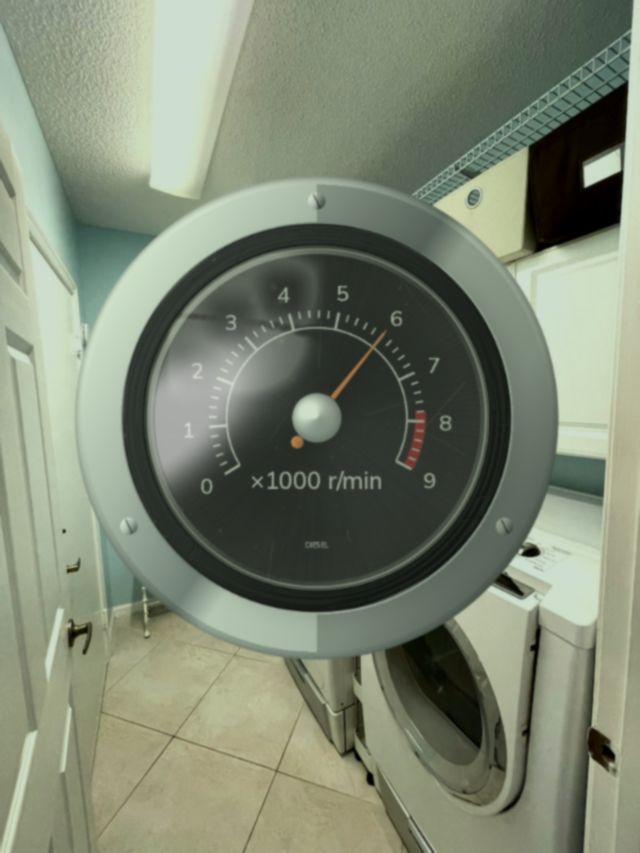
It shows 6000 (rpm)
